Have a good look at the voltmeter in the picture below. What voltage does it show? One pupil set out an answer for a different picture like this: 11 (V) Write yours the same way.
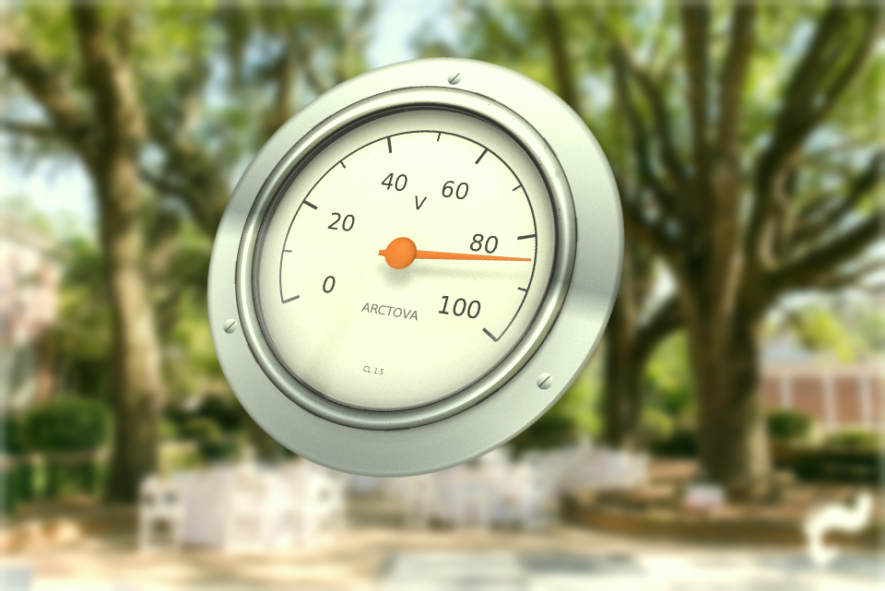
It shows 85 (V)
